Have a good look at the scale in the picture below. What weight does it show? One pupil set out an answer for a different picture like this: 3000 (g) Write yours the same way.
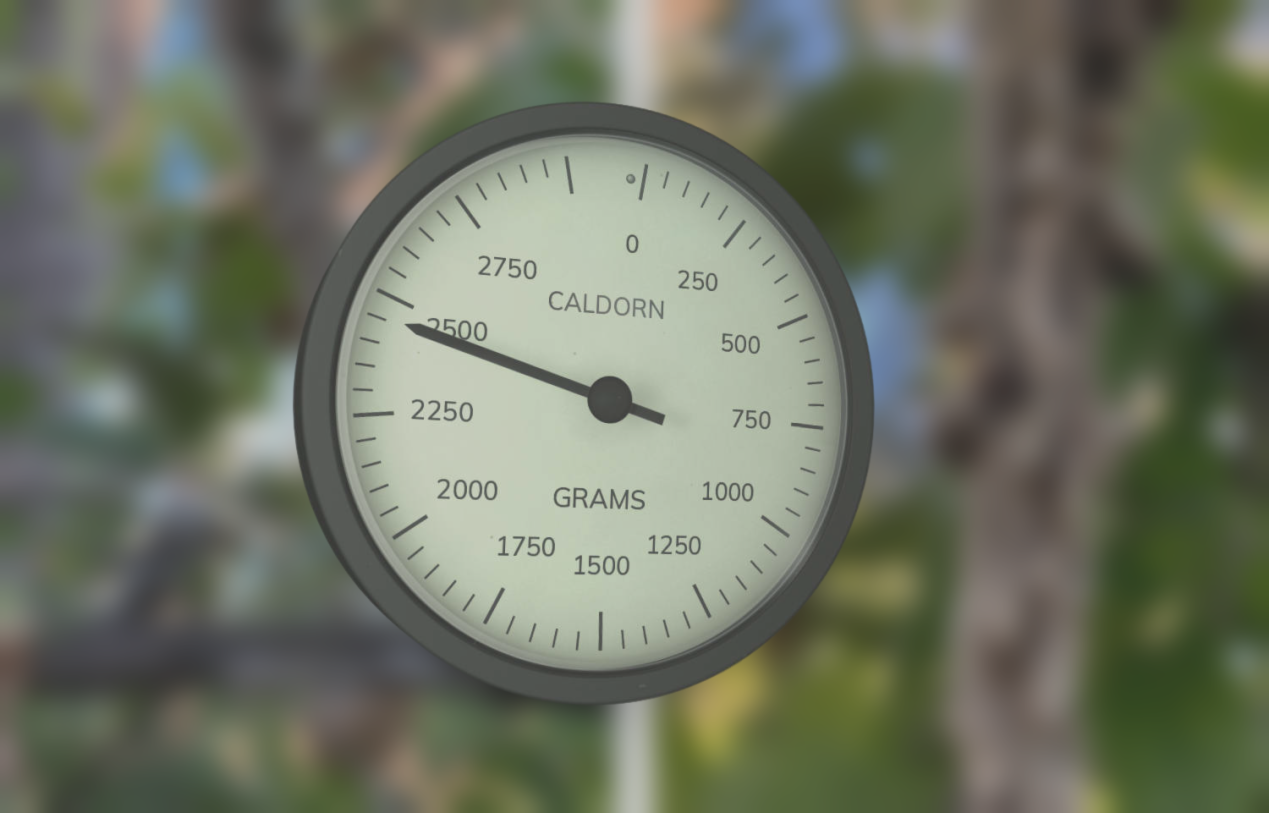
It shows 2450 (g)
